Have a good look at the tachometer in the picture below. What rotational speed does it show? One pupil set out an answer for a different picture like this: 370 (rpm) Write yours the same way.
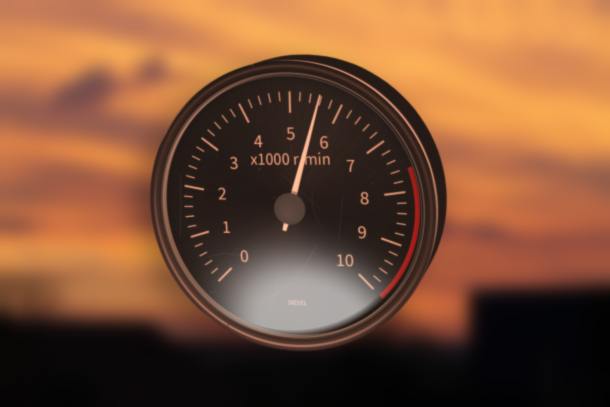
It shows 5600 (rpm)
